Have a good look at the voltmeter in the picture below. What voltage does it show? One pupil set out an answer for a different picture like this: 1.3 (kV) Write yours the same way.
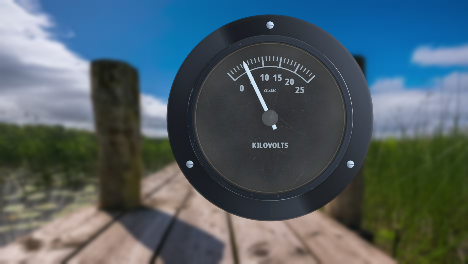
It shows 5 (kV)
